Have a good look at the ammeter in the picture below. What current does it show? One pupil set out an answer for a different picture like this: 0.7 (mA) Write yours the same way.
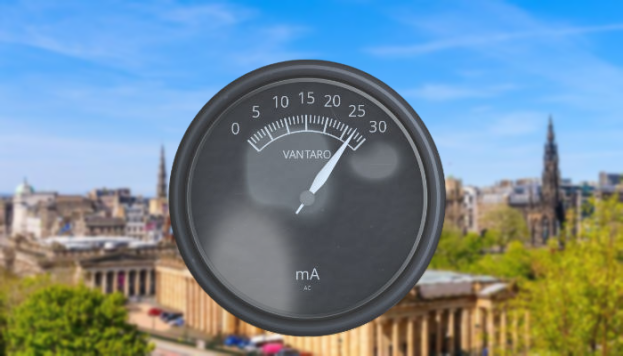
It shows 27 (mA)
